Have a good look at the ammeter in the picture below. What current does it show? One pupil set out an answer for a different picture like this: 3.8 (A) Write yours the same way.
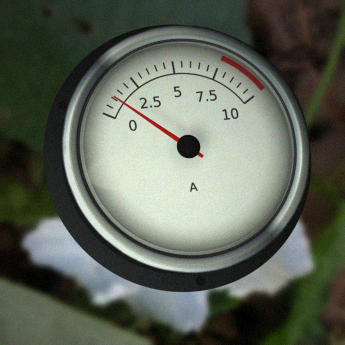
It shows 1 (A)
